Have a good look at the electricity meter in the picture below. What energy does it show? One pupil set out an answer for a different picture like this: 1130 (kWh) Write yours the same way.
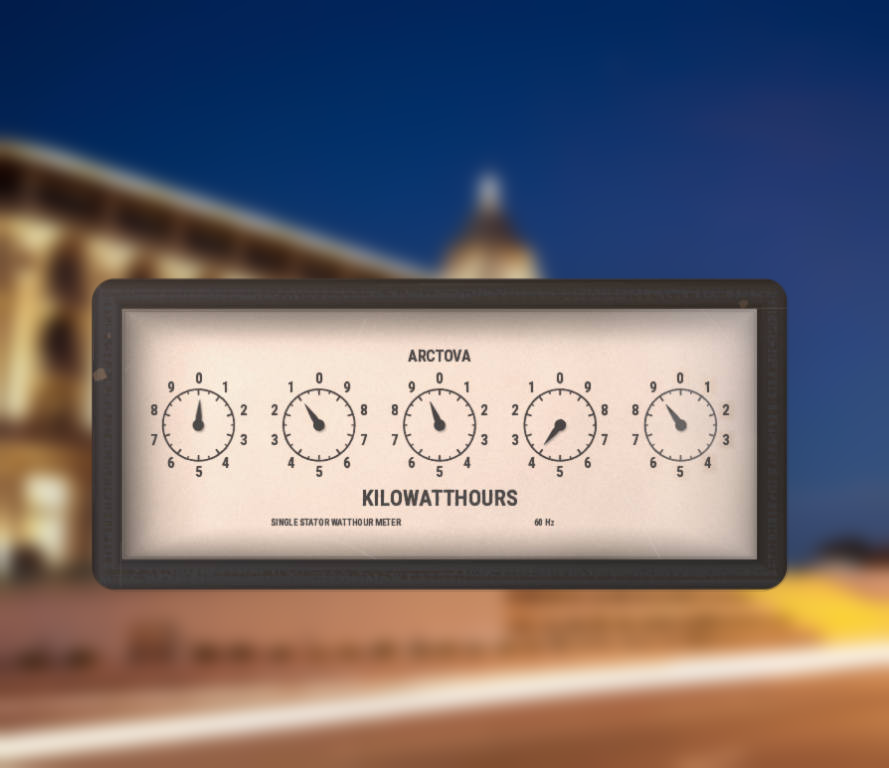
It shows 939 (kWh)
